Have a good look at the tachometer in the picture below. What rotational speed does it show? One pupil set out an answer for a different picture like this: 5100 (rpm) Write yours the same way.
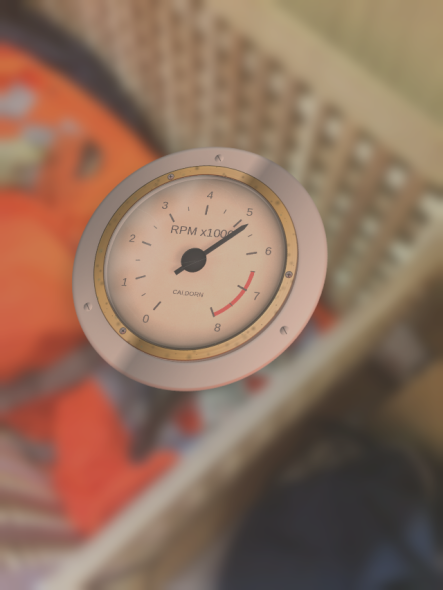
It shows 5250 (rpm)
